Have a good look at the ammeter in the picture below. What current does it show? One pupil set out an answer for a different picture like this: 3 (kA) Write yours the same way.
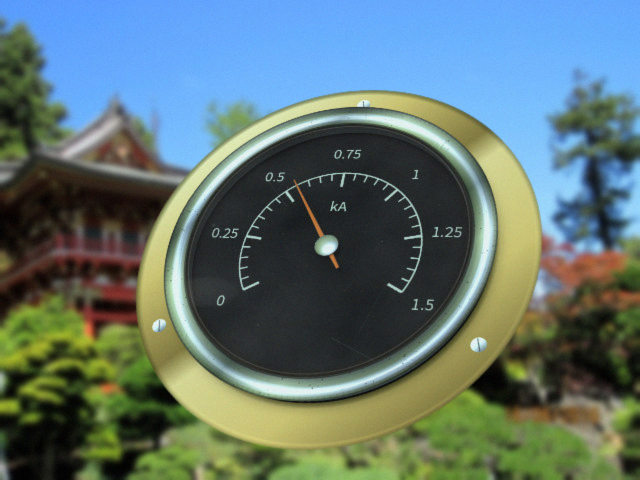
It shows 0.55 (kA)
